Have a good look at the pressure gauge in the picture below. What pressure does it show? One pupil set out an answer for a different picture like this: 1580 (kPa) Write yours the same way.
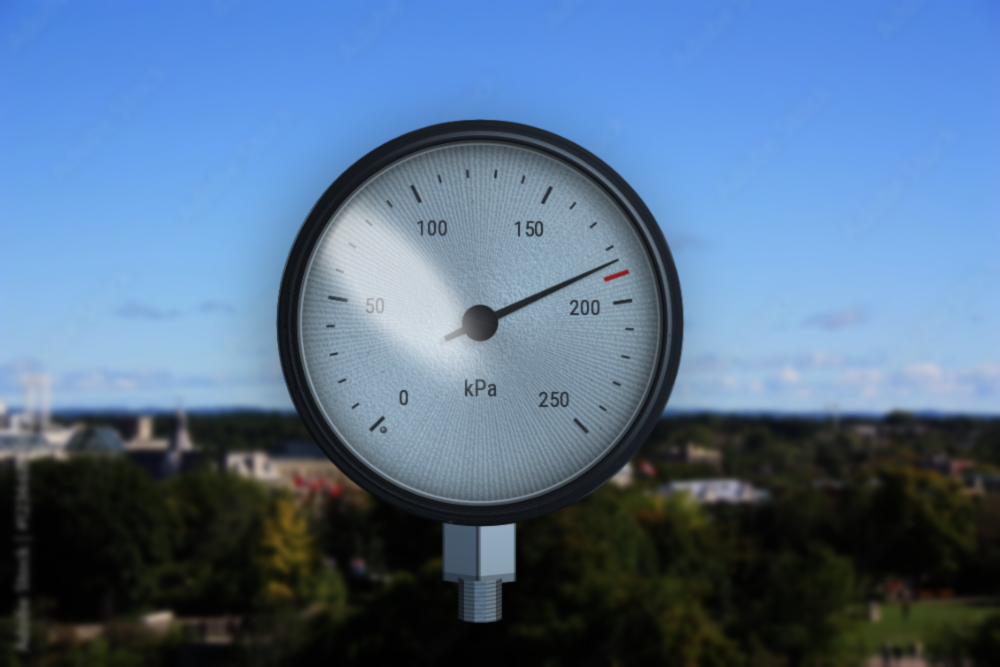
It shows 185 (kPa)
